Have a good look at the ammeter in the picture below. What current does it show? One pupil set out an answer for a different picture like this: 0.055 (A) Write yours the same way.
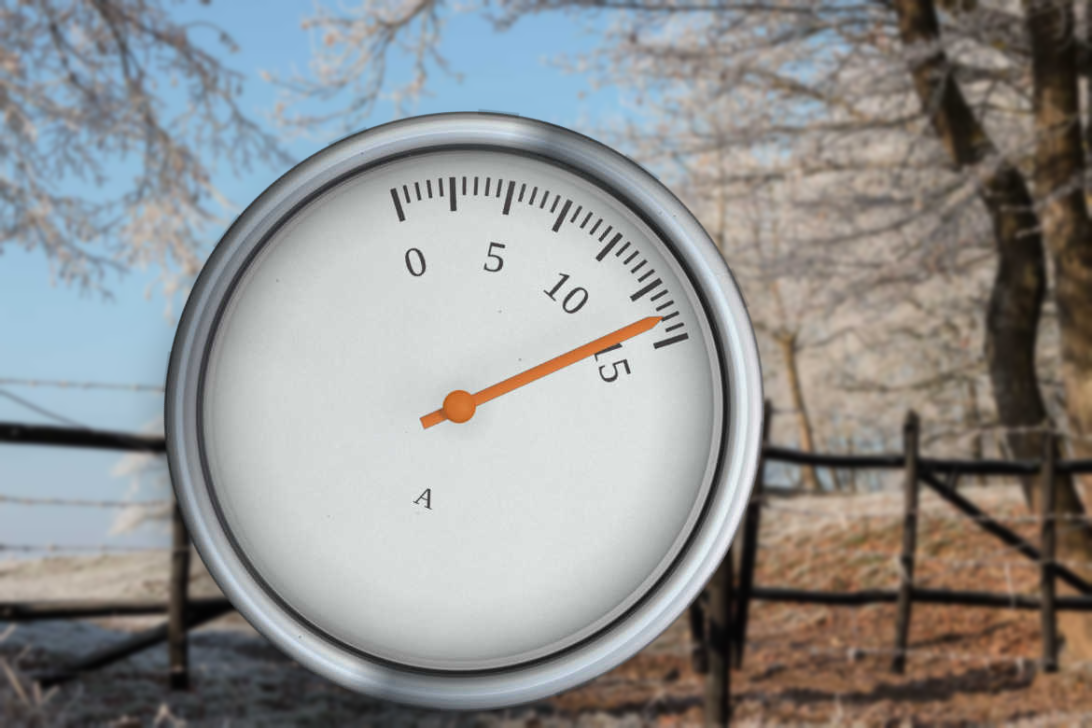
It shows 14 (A)
